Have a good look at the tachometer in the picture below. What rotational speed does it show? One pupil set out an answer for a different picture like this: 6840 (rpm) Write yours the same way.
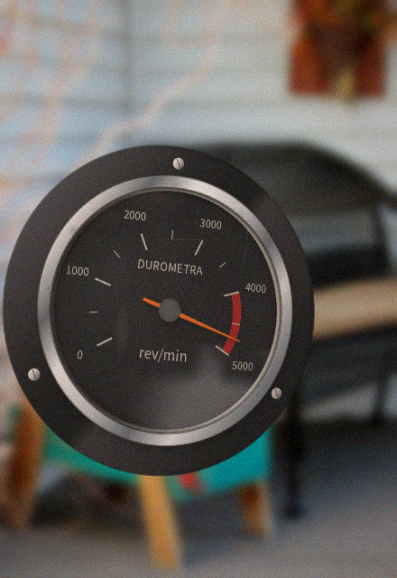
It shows 4750 (rpm)
